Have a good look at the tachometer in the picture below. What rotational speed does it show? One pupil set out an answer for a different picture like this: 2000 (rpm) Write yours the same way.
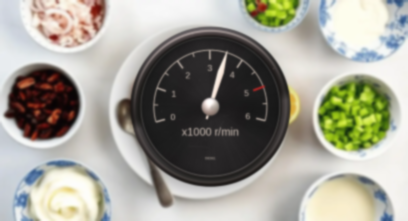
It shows 3500 (rpm)
